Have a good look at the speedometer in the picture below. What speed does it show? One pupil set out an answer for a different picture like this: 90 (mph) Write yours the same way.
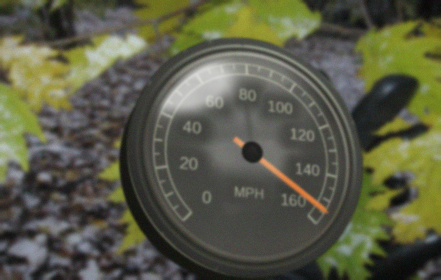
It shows 155 (mph)
